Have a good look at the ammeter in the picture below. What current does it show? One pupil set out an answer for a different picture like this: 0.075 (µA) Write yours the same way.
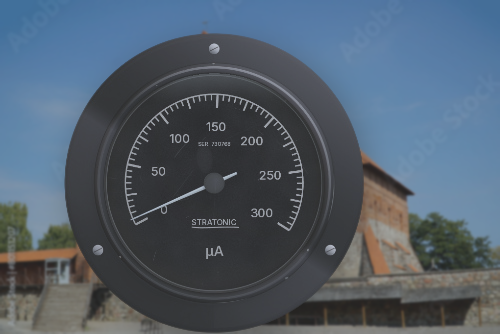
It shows 5 (µA)
